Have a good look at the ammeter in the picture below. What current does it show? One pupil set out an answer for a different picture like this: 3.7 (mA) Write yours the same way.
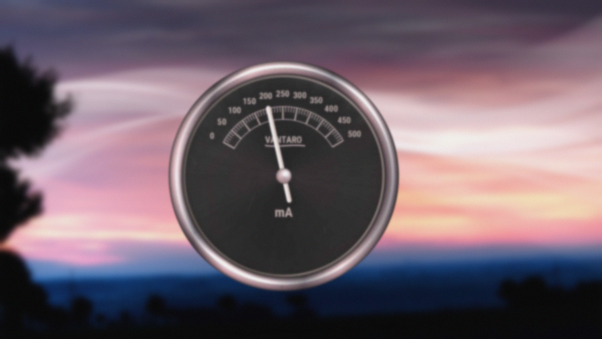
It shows 200 (mA)
